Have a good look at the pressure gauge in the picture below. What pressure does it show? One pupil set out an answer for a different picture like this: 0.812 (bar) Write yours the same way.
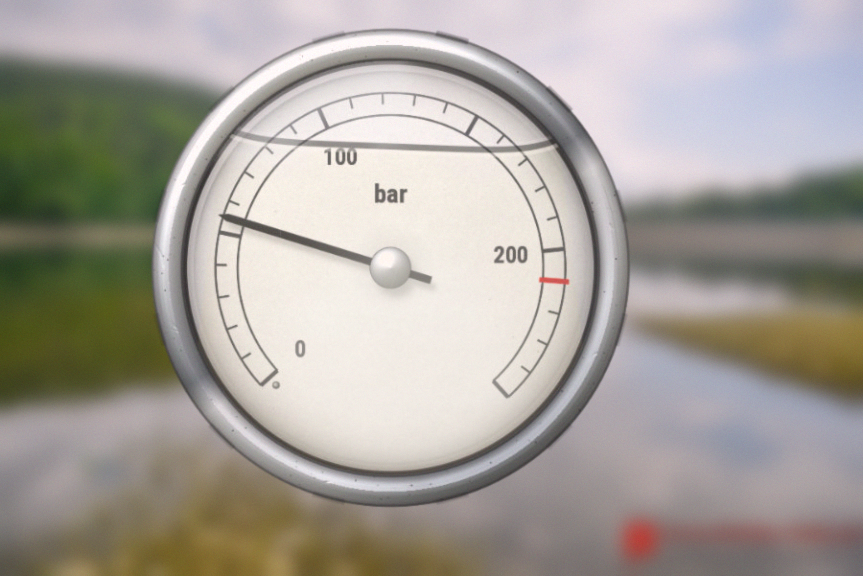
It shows 55 (bar)
